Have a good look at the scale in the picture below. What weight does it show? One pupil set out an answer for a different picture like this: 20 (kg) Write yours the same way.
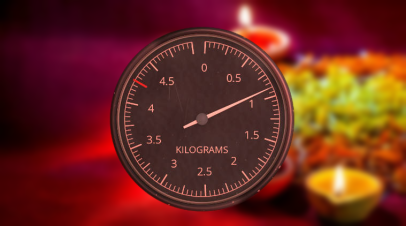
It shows 0.9 (kg)
